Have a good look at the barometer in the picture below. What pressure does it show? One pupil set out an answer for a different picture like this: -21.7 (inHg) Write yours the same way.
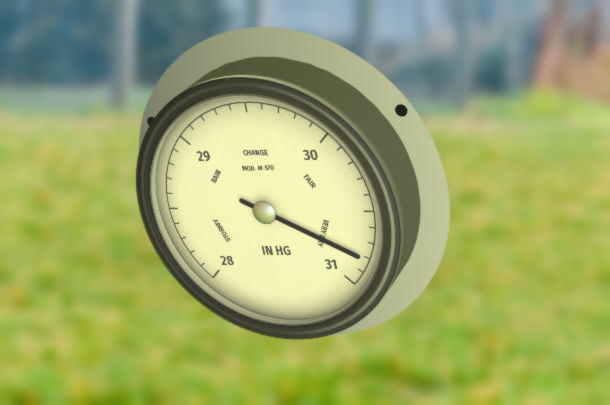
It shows 30.8 (inHg)
